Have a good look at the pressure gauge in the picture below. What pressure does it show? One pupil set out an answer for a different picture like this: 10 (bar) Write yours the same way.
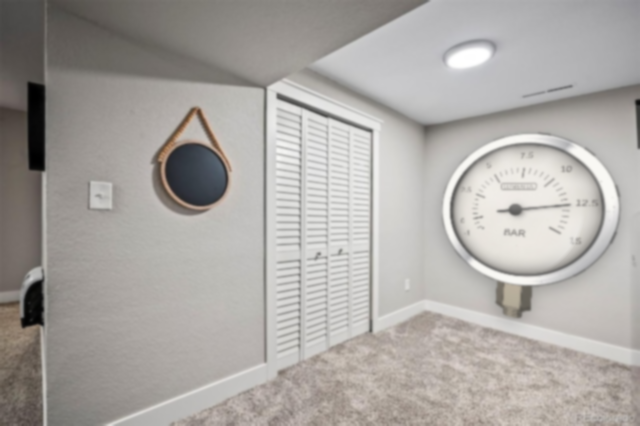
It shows 12.5 (bar)
